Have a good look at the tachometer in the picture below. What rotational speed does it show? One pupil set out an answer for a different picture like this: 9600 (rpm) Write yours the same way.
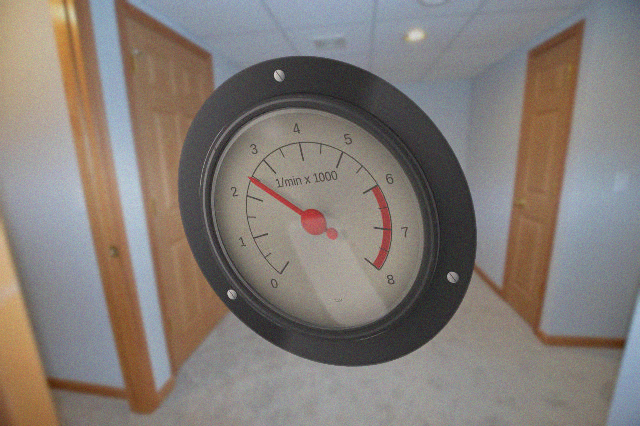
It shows 2500 (rpm)
